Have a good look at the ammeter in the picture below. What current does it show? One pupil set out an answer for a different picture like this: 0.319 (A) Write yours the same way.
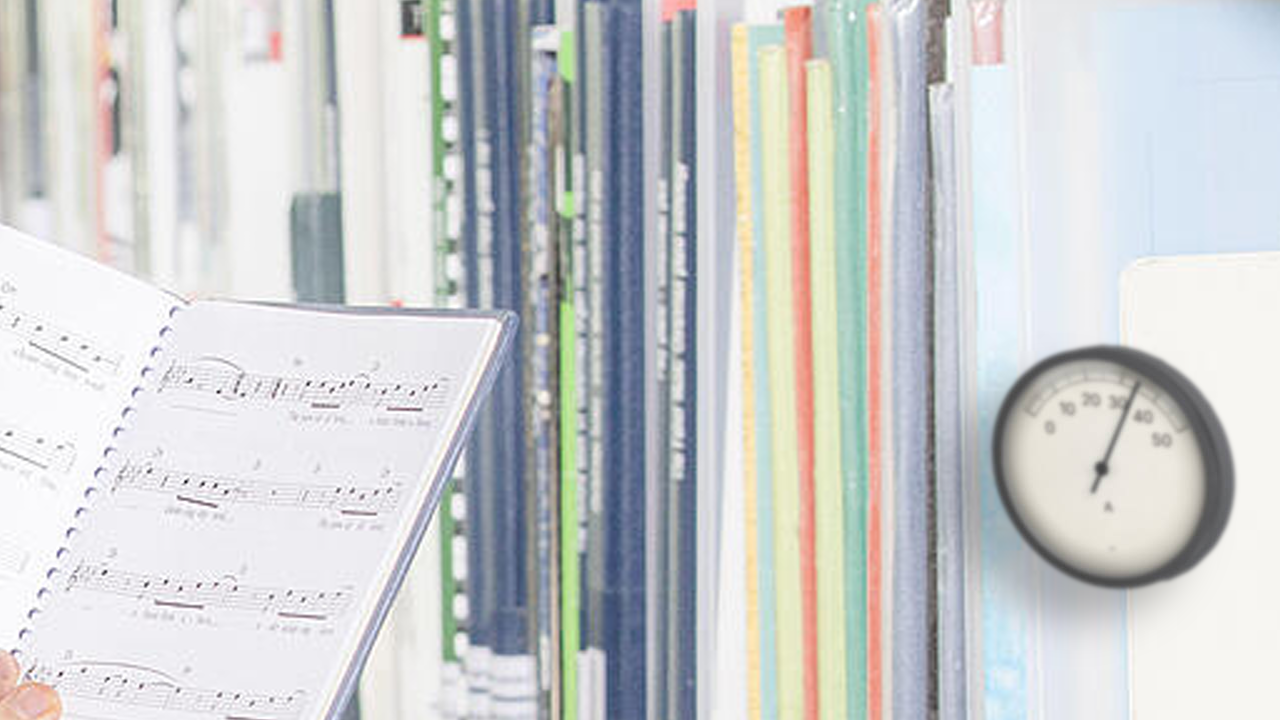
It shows 35 (A)
